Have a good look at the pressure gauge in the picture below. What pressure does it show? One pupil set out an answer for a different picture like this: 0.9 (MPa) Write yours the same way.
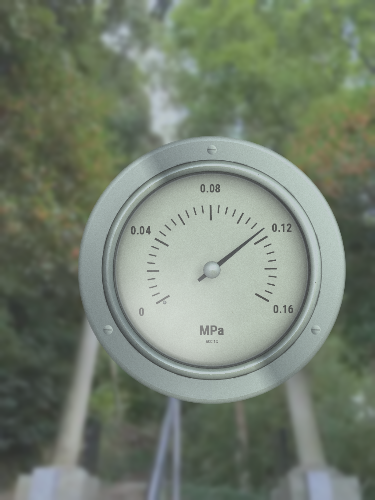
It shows 0.115 (MPa)
